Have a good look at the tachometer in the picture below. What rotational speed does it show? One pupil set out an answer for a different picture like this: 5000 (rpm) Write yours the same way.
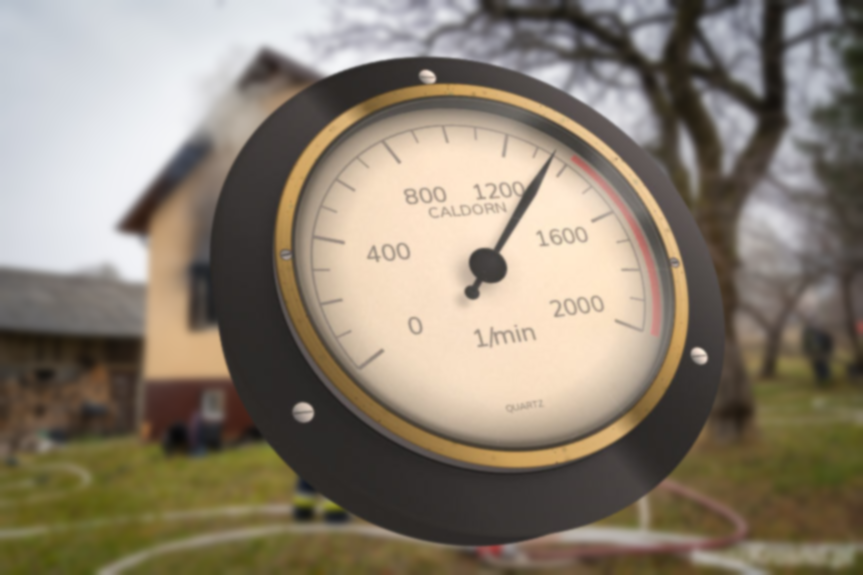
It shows 1350 (rpm)
